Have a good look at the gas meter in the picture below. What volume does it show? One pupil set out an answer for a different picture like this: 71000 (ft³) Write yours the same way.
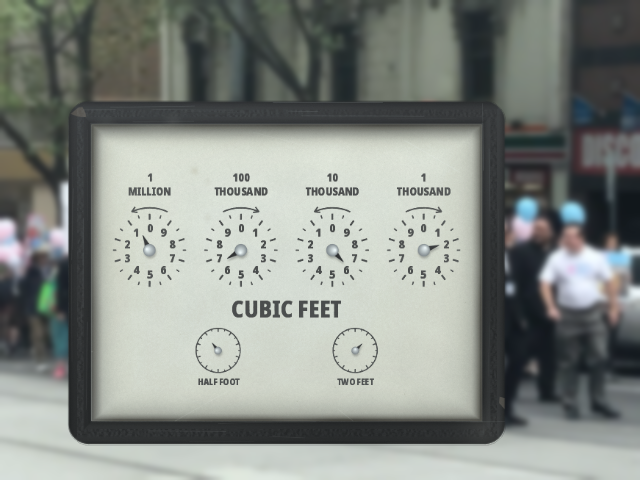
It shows 66200 (ft³)
